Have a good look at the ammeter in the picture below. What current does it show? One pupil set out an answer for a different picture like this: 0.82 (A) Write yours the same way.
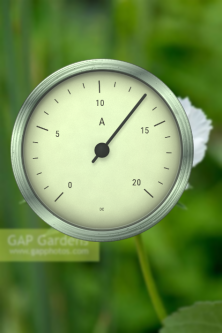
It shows 13 (A)
